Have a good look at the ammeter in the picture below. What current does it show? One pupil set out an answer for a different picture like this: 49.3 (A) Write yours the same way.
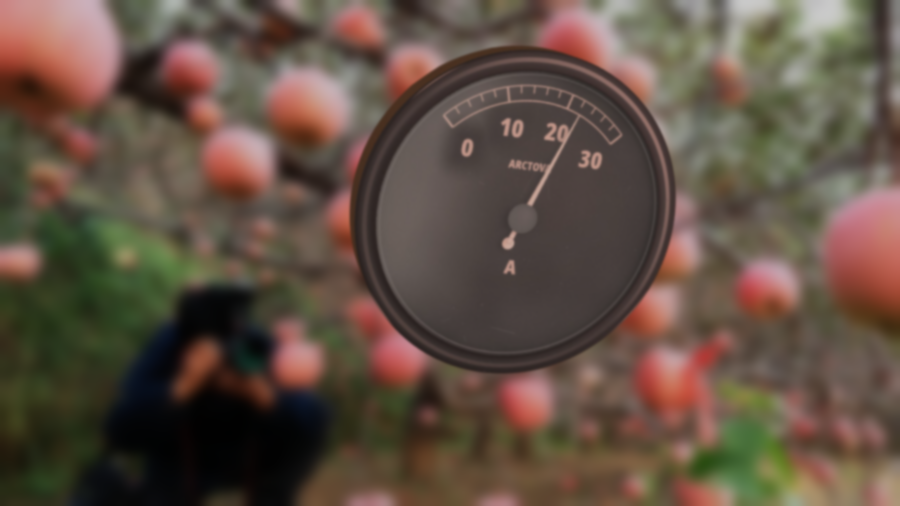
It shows 22 (A)
